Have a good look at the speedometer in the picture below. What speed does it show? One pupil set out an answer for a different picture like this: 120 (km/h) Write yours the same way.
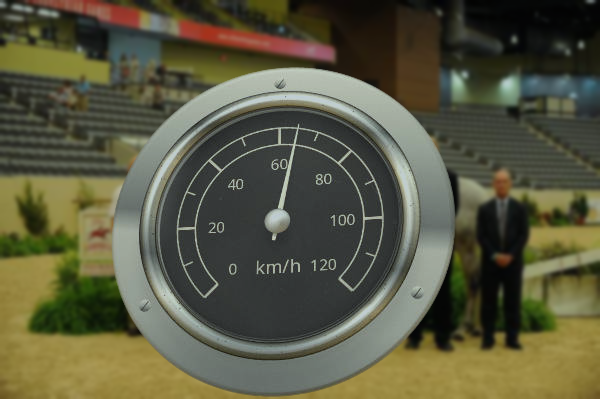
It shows 65 (km/h)
